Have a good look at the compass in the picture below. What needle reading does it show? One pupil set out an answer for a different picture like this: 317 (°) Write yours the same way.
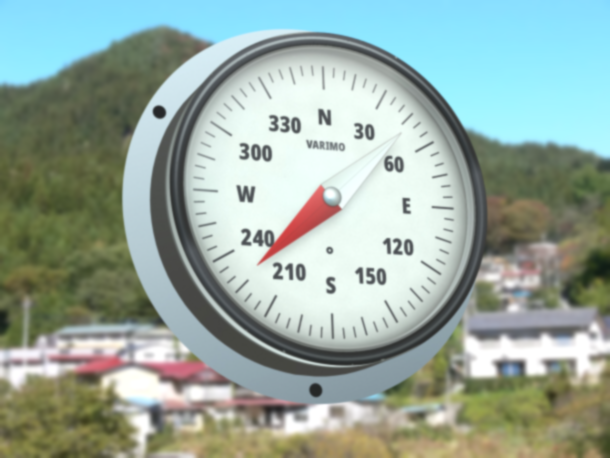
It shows 227.5 (°)
